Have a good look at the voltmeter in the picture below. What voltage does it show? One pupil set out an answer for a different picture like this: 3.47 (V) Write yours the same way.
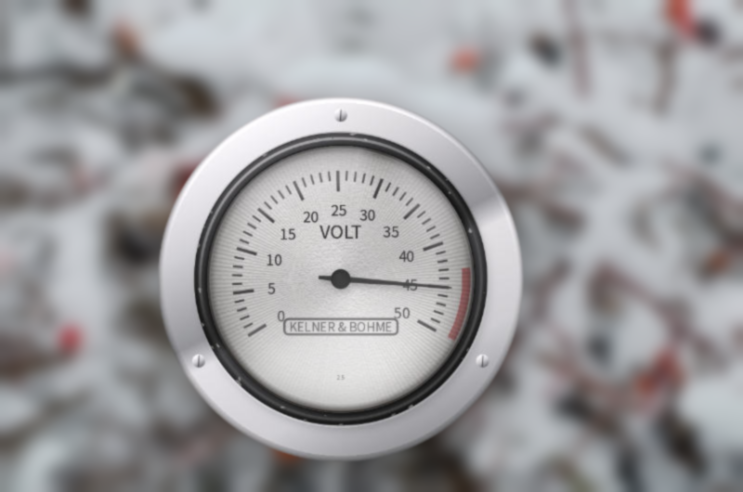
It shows 45 (V)
